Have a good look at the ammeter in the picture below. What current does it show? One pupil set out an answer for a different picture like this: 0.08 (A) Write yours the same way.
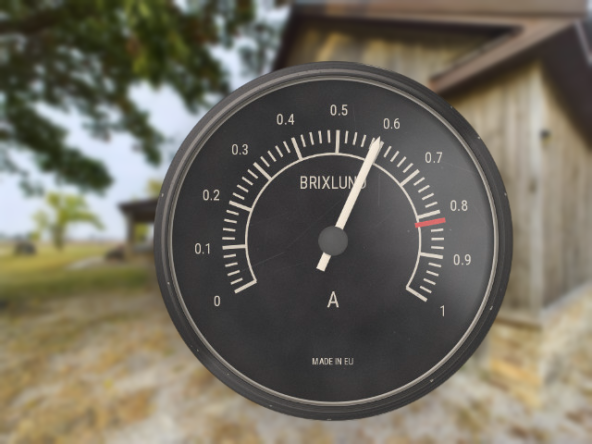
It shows 0.59 (A)
